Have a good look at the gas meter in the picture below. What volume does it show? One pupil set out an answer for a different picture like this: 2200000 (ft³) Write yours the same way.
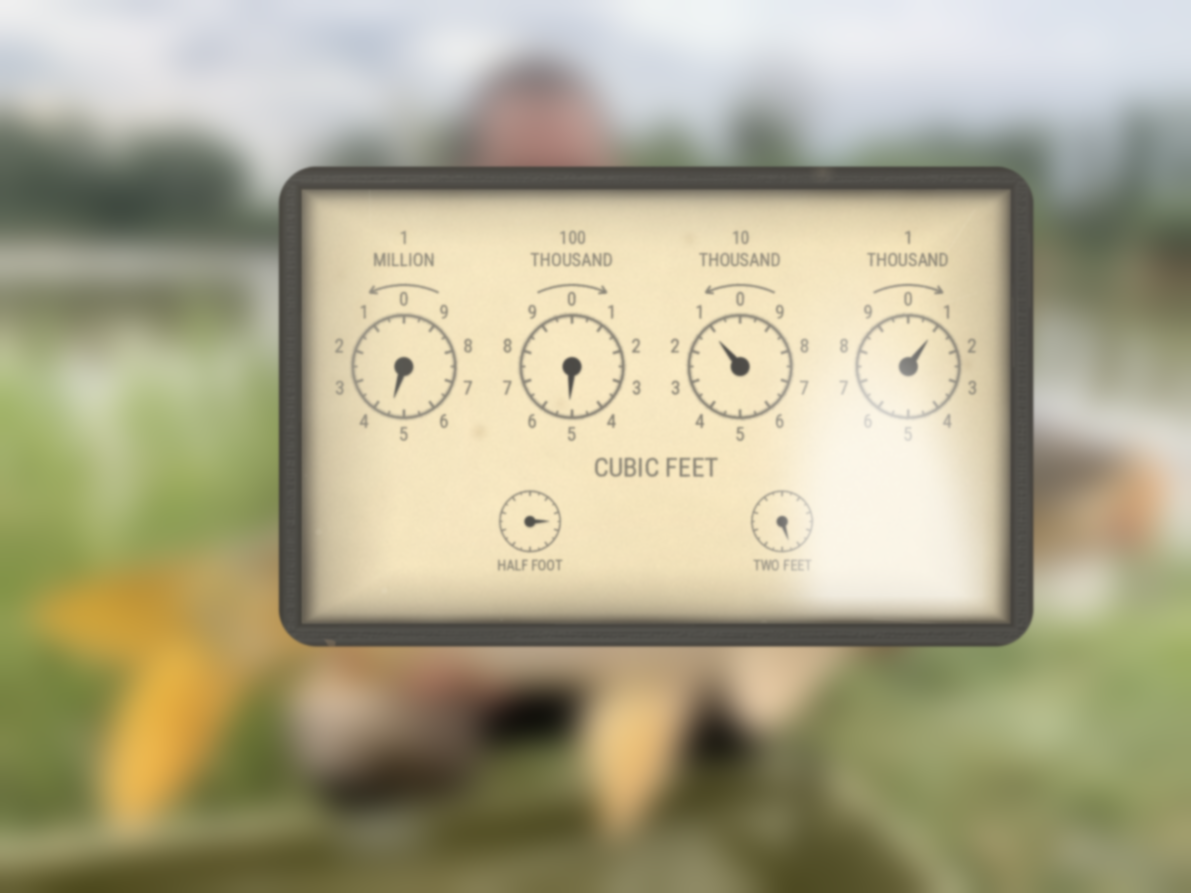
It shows 451100 (ft³)
